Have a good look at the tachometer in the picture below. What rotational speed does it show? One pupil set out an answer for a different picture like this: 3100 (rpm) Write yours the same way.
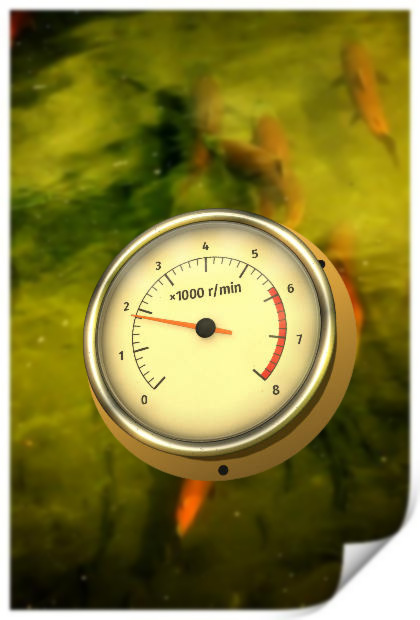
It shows 1800 (rpm)
